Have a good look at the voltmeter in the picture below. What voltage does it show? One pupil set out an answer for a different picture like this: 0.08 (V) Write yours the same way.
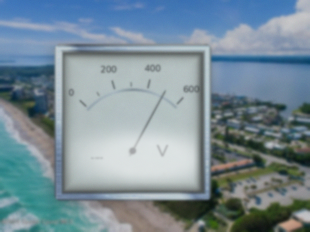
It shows 500 (V)
